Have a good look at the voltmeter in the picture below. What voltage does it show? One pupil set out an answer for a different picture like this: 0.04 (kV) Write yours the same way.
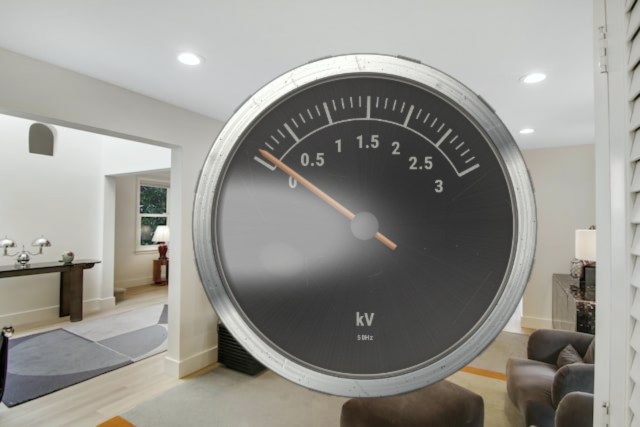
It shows 0.1 (kV)
